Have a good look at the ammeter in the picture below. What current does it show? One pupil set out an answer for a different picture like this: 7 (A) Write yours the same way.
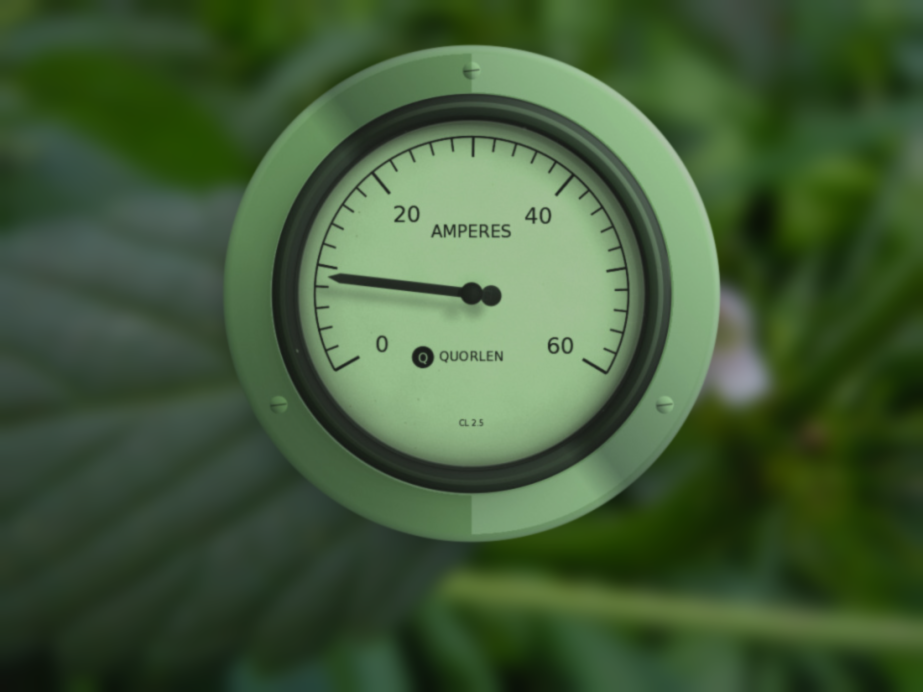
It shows 9 (A)
